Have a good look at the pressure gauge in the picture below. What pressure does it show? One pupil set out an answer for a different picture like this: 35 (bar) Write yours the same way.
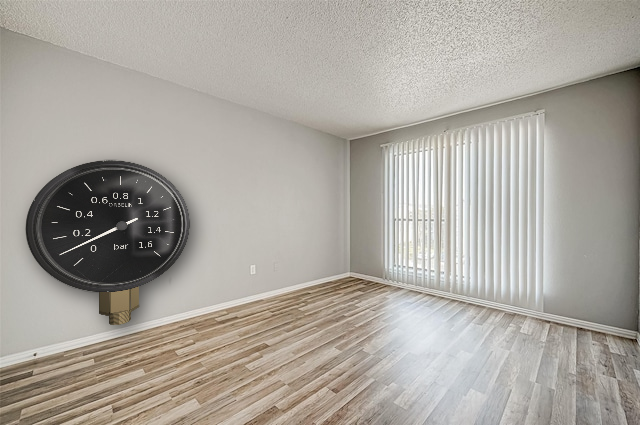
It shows 0.1 (bar)
